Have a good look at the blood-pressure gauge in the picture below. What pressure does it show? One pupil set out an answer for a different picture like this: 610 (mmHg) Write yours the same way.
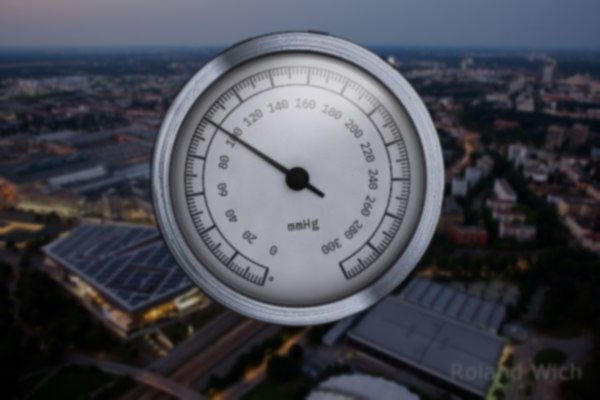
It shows 100 (mmHg)
